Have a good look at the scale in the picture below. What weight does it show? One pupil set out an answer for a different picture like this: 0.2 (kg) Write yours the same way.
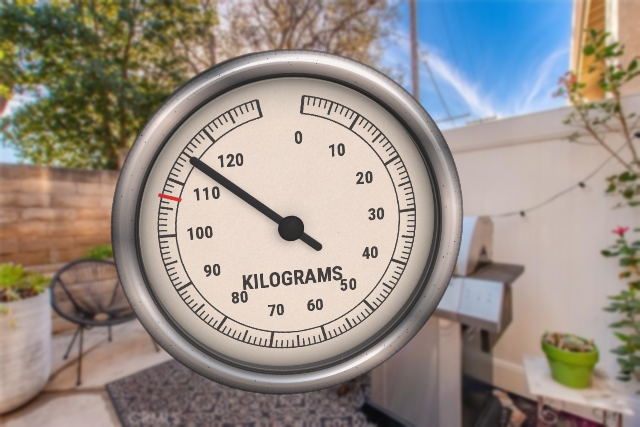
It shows 115 (kg)
